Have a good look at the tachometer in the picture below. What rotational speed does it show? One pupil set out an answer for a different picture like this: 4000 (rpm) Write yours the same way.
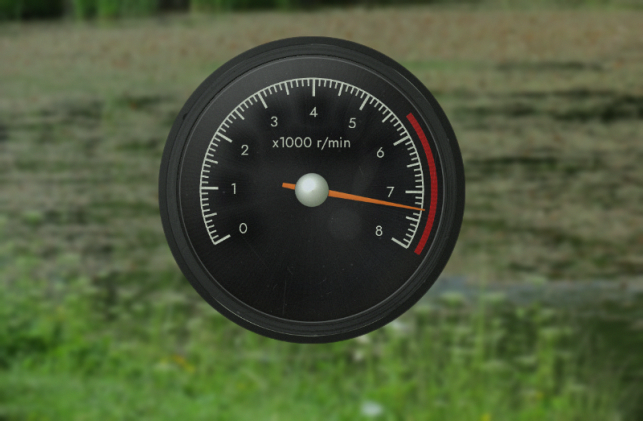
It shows 7300 (rpm)
